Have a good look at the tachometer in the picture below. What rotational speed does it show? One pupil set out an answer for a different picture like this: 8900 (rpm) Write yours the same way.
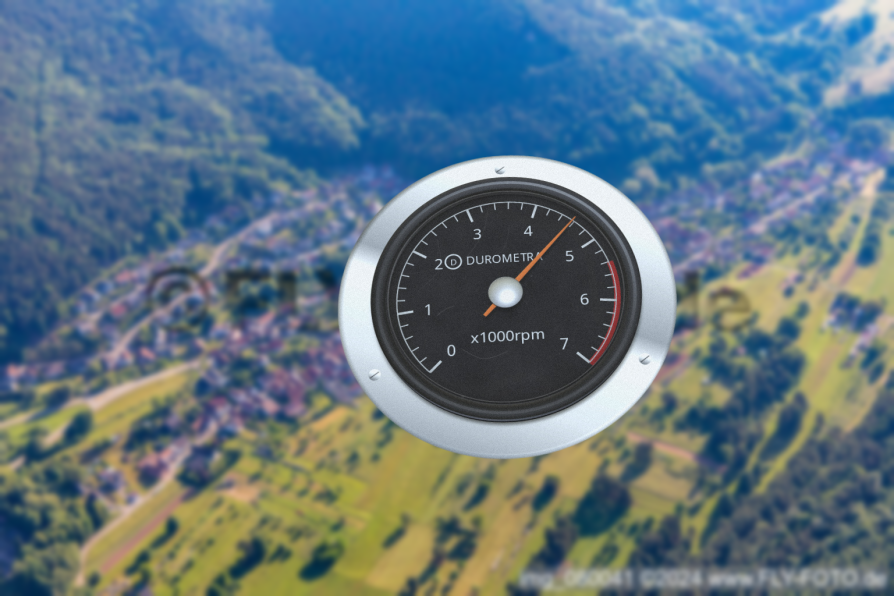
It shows 4600 (rpm)
